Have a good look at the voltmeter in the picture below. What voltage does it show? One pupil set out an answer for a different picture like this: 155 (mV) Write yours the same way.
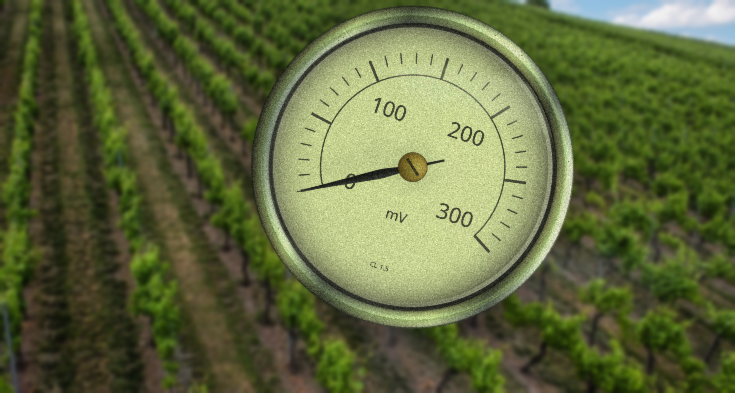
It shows 0 (mV)
